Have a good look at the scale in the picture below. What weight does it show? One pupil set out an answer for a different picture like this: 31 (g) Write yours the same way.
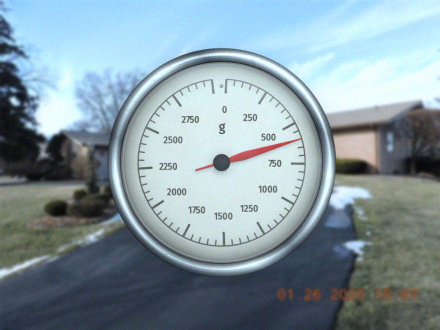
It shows 600 (g)
